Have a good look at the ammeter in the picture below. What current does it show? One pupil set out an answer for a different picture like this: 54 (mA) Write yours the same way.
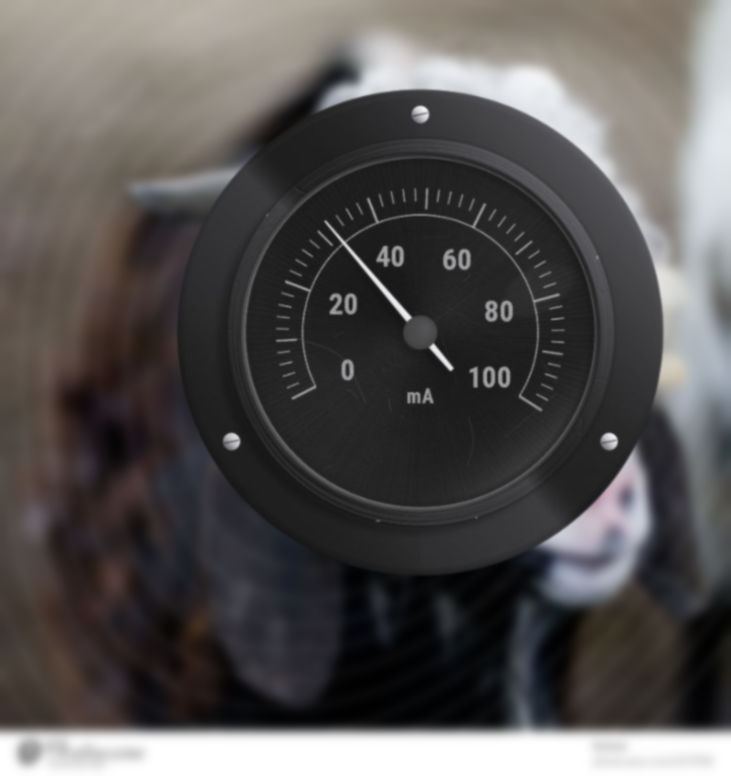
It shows 32 (mA)
